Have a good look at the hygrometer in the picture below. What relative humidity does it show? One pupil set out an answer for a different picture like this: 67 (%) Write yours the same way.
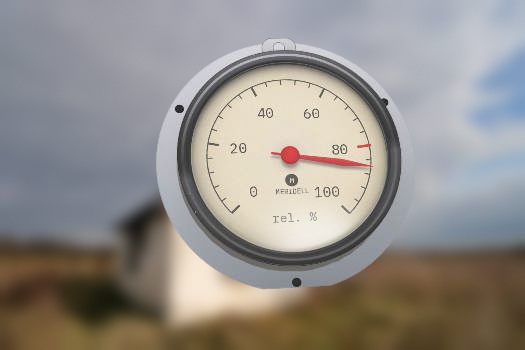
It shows 86 (%)
